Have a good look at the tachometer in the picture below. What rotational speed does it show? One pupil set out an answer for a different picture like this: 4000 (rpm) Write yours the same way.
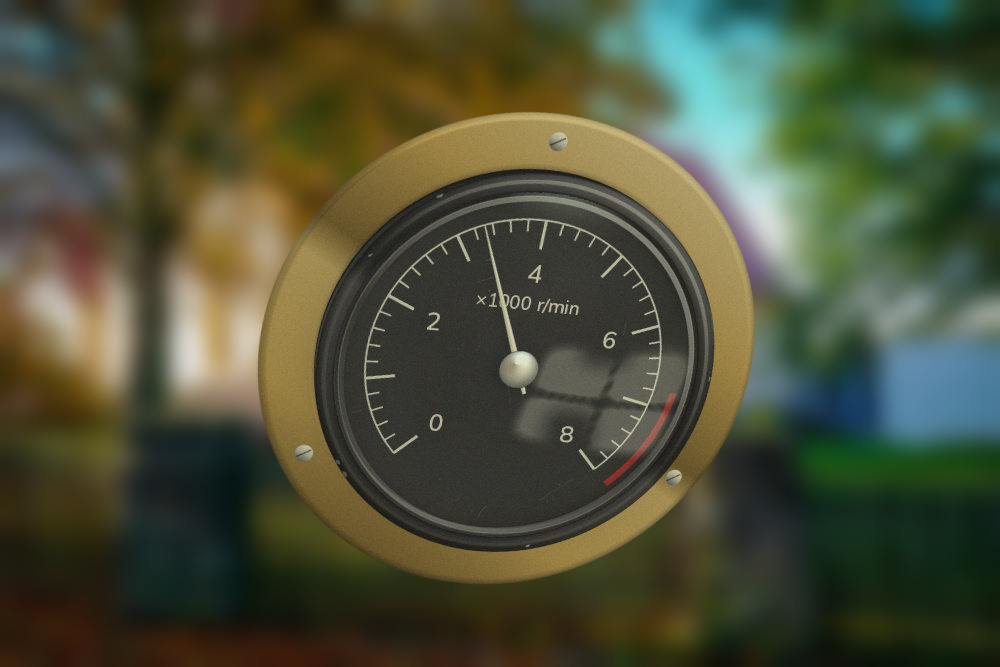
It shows 3300 (rpm)
